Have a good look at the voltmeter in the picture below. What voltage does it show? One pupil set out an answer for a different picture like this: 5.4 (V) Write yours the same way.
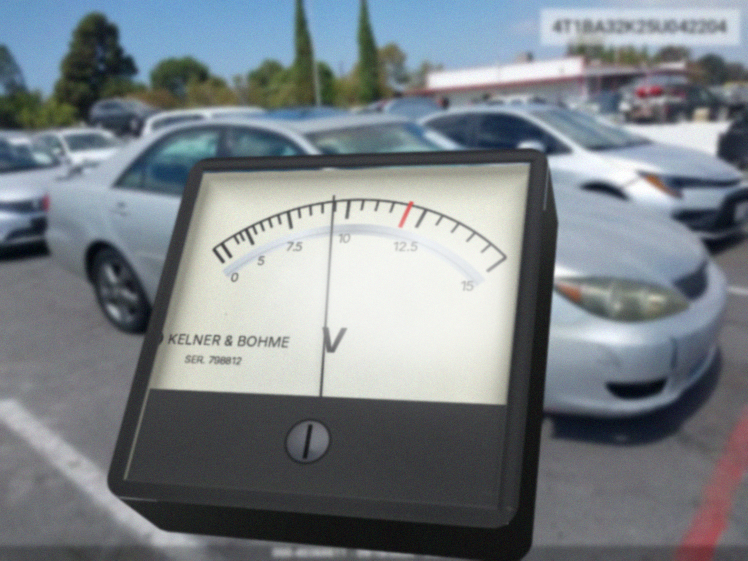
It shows 9.5 (V)
